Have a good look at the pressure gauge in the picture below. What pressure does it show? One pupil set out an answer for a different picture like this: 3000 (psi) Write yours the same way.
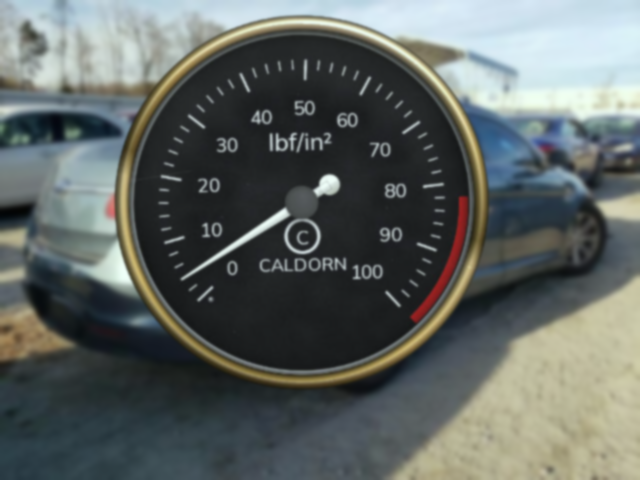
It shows 4 (psi)
